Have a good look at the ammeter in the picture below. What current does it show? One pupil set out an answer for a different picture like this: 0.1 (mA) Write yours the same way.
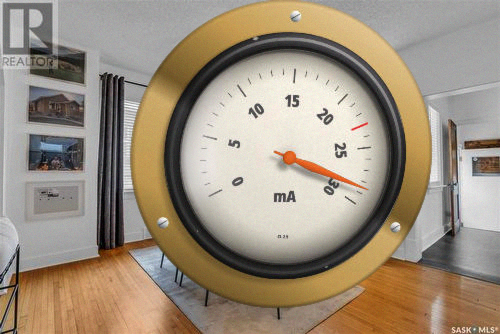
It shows 28.5 (mA)
